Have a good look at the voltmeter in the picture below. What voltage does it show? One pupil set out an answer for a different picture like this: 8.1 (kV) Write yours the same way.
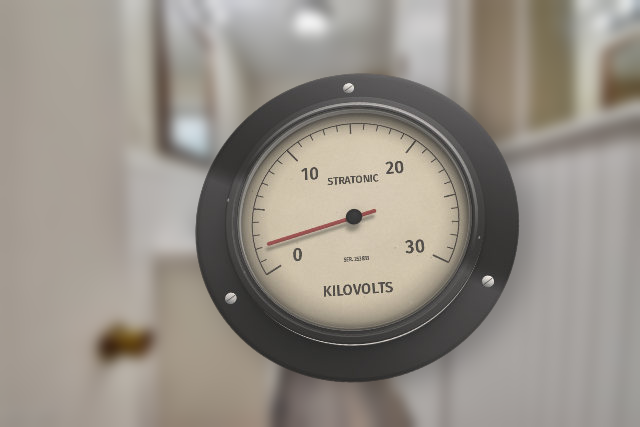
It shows 2 (kV)
